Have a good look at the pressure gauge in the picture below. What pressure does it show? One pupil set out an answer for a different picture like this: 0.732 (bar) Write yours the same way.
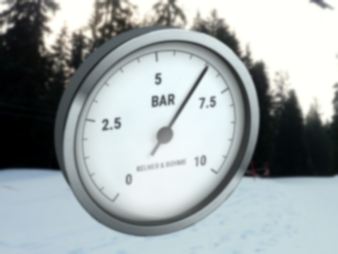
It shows 6.5 (bar)
